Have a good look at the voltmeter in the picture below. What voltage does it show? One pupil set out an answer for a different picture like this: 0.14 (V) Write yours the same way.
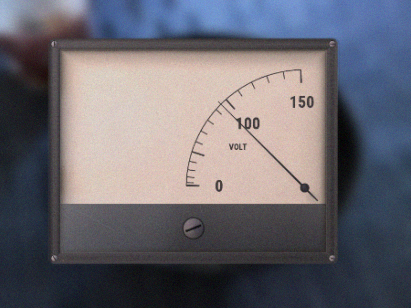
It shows 95 (V)
